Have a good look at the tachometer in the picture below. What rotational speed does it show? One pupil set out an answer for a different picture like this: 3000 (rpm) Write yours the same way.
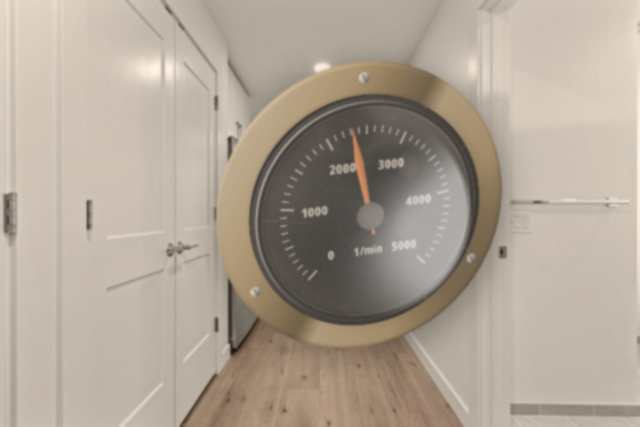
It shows 2300 (rpm)
